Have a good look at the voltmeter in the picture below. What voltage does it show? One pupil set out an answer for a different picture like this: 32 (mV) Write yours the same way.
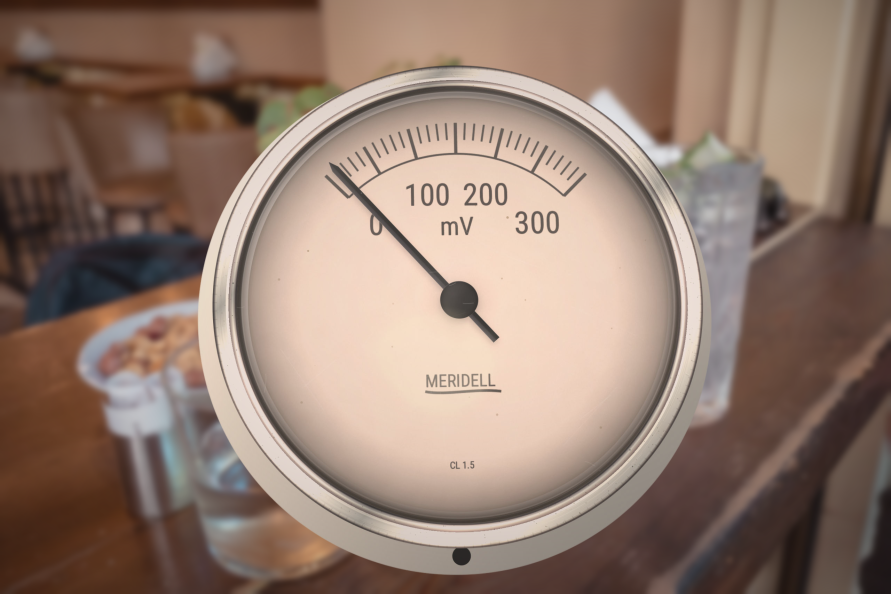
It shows 10 (mV)
